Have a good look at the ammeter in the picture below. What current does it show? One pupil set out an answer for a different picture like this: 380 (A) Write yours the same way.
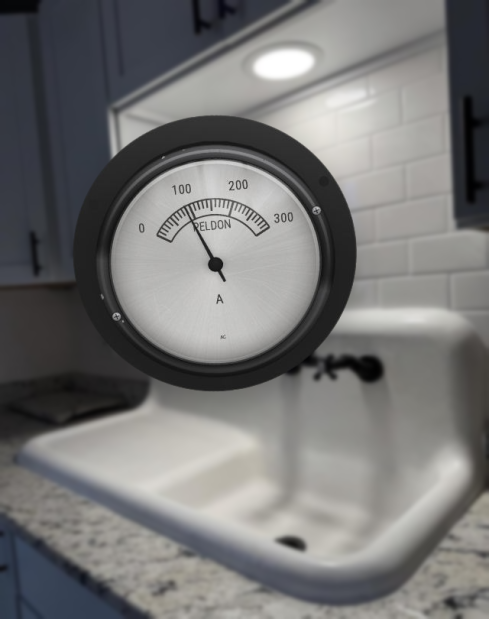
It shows 90 (A)
